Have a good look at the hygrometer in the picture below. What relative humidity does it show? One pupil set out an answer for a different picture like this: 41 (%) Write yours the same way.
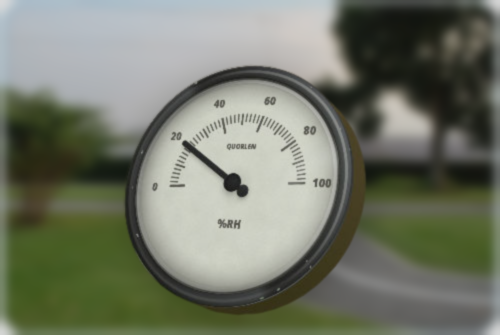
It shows 20 (%)
